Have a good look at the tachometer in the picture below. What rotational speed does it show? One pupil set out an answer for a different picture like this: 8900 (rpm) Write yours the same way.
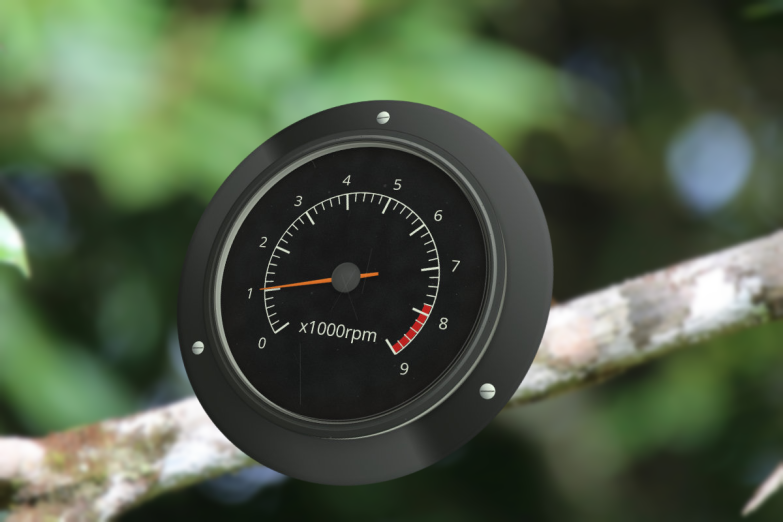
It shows 1000 (rpm)
